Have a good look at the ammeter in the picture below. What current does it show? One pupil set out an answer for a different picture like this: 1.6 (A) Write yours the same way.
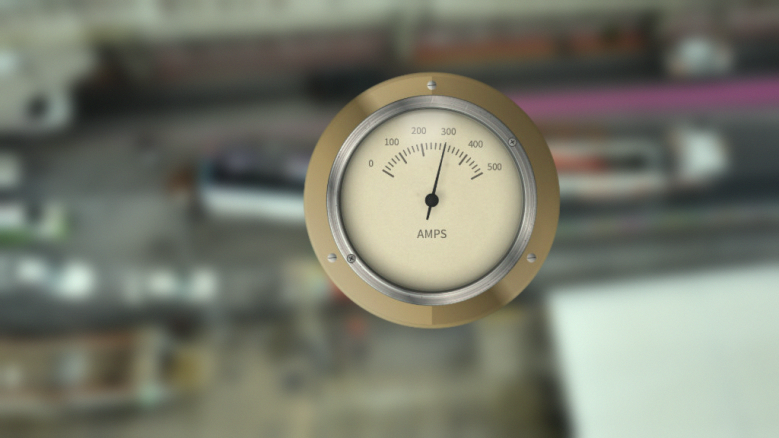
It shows 300 (A)
